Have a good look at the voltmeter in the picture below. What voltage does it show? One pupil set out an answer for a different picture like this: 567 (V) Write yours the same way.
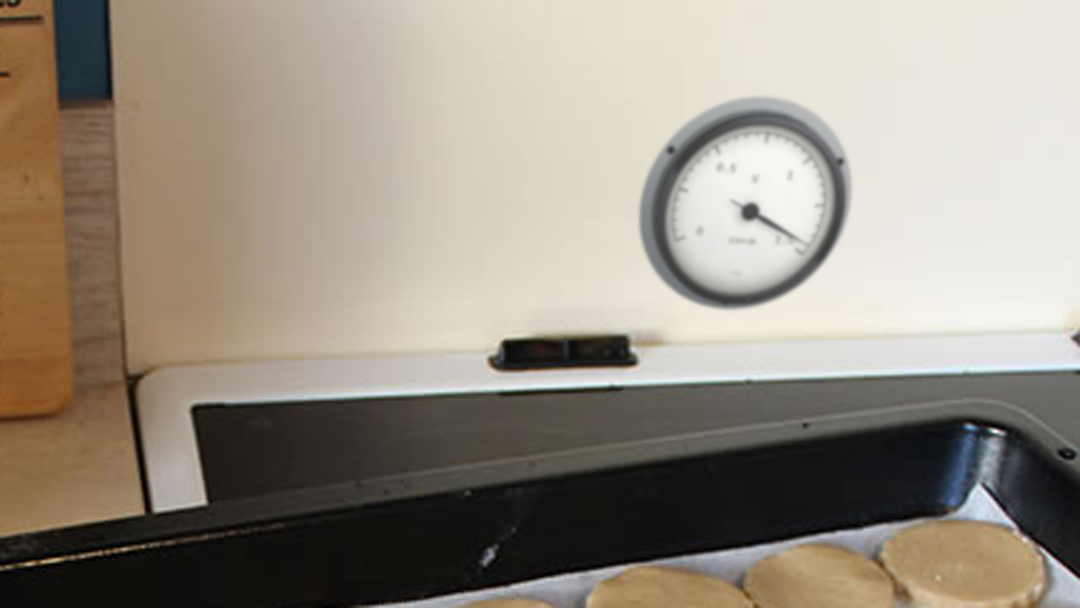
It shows 1.45 (V)
